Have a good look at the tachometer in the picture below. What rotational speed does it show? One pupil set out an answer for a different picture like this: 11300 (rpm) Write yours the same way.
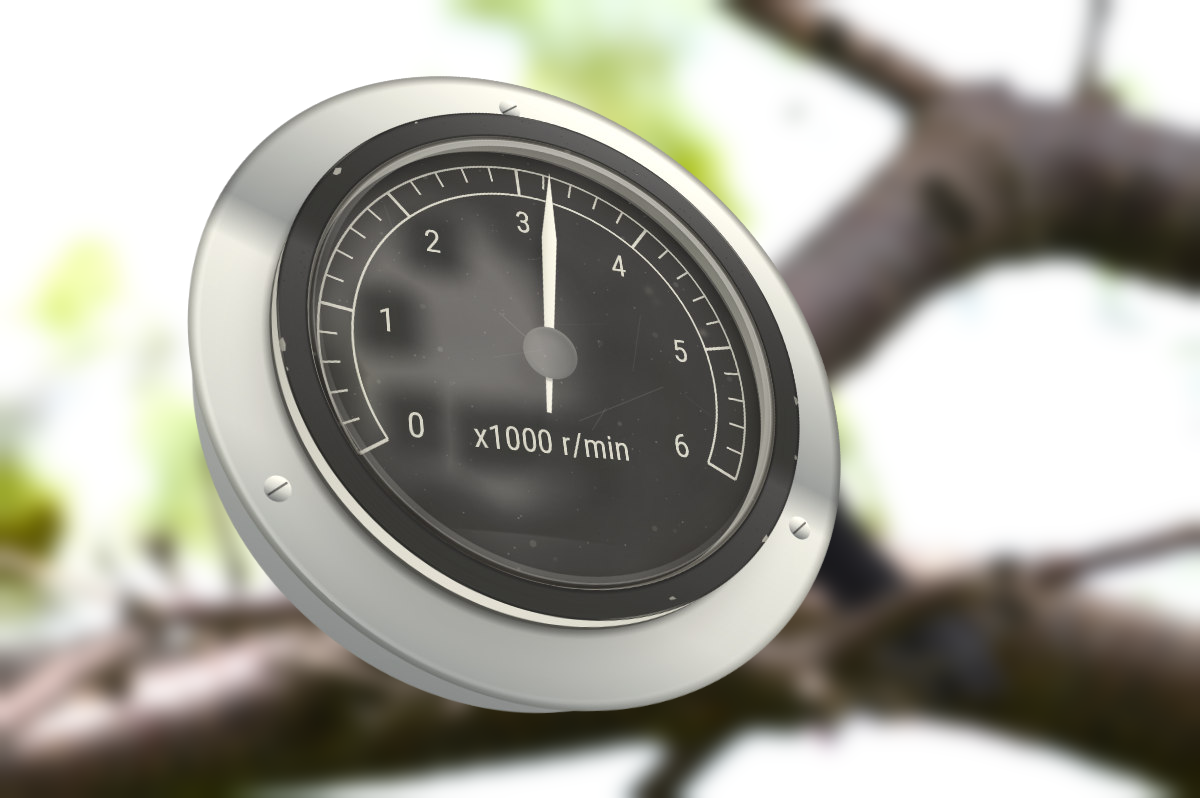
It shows 3200 (rpm)
